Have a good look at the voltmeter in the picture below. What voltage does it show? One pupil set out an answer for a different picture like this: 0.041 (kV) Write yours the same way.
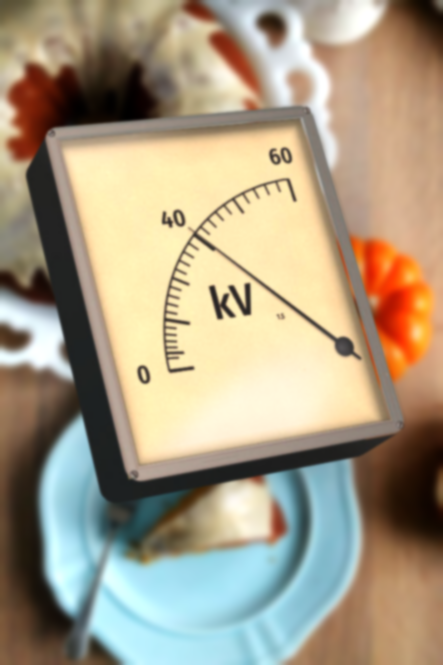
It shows 40 (kV)
